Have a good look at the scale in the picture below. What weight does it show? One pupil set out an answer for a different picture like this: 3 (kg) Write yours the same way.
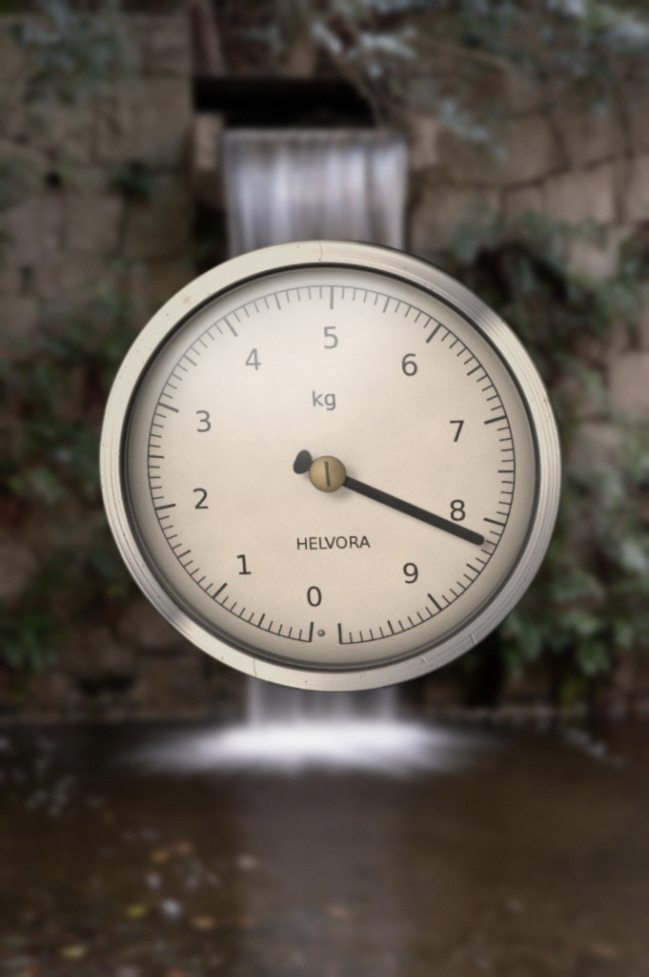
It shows 8.2 (kg)
